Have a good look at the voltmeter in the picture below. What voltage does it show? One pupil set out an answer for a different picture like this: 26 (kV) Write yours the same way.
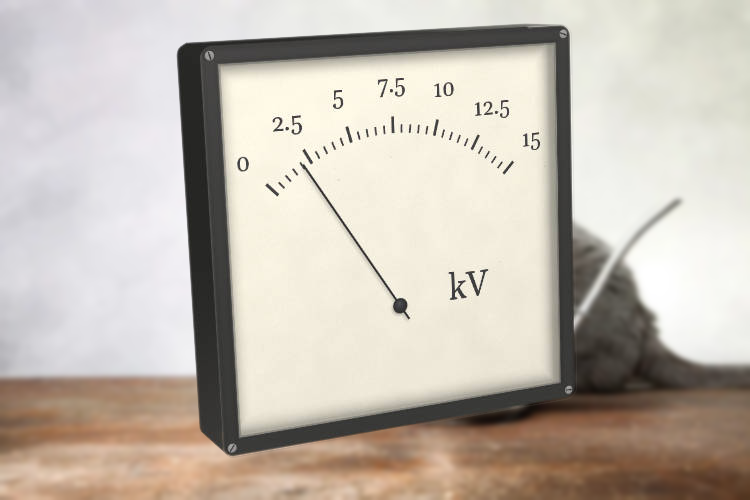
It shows 2 (kV)
